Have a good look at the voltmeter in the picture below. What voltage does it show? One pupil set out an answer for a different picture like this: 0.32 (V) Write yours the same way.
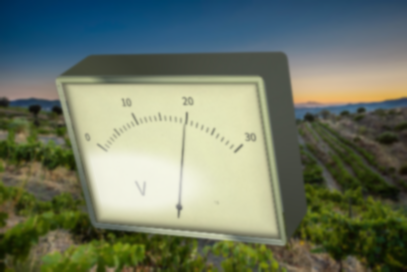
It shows 20 (V)
